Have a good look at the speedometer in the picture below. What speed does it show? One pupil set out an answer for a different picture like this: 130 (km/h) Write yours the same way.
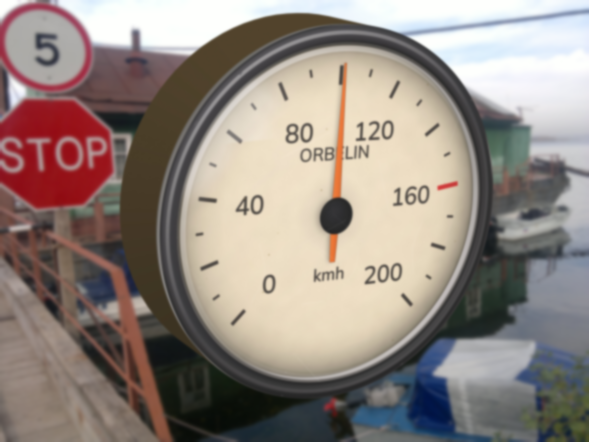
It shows 100 (km/h)
